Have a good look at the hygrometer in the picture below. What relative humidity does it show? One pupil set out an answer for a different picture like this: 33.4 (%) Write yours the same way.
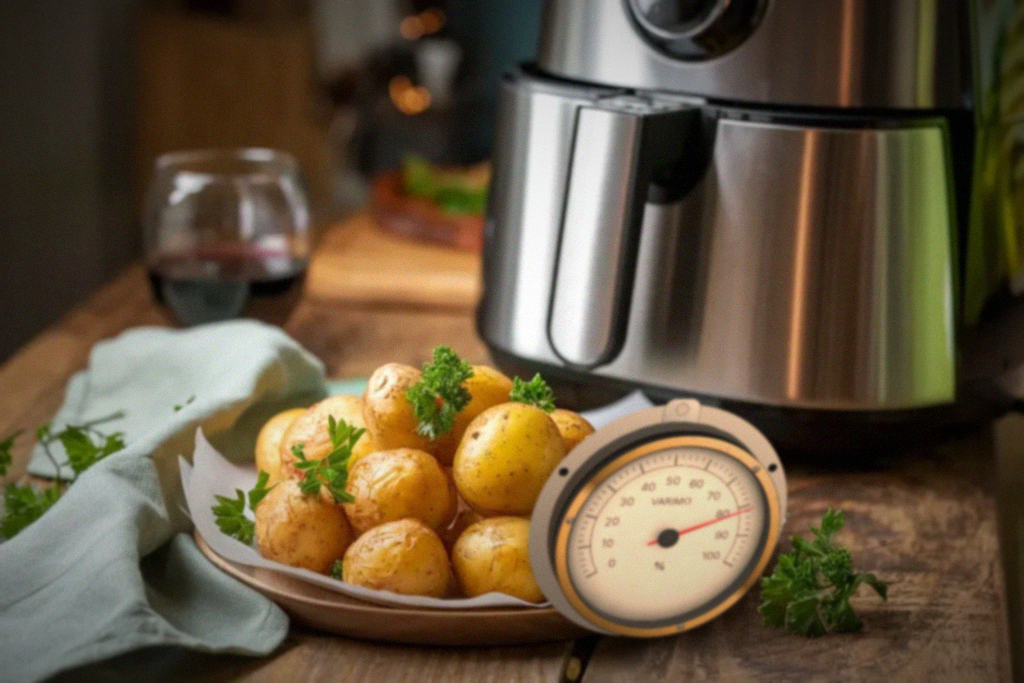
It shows 80 (%)
